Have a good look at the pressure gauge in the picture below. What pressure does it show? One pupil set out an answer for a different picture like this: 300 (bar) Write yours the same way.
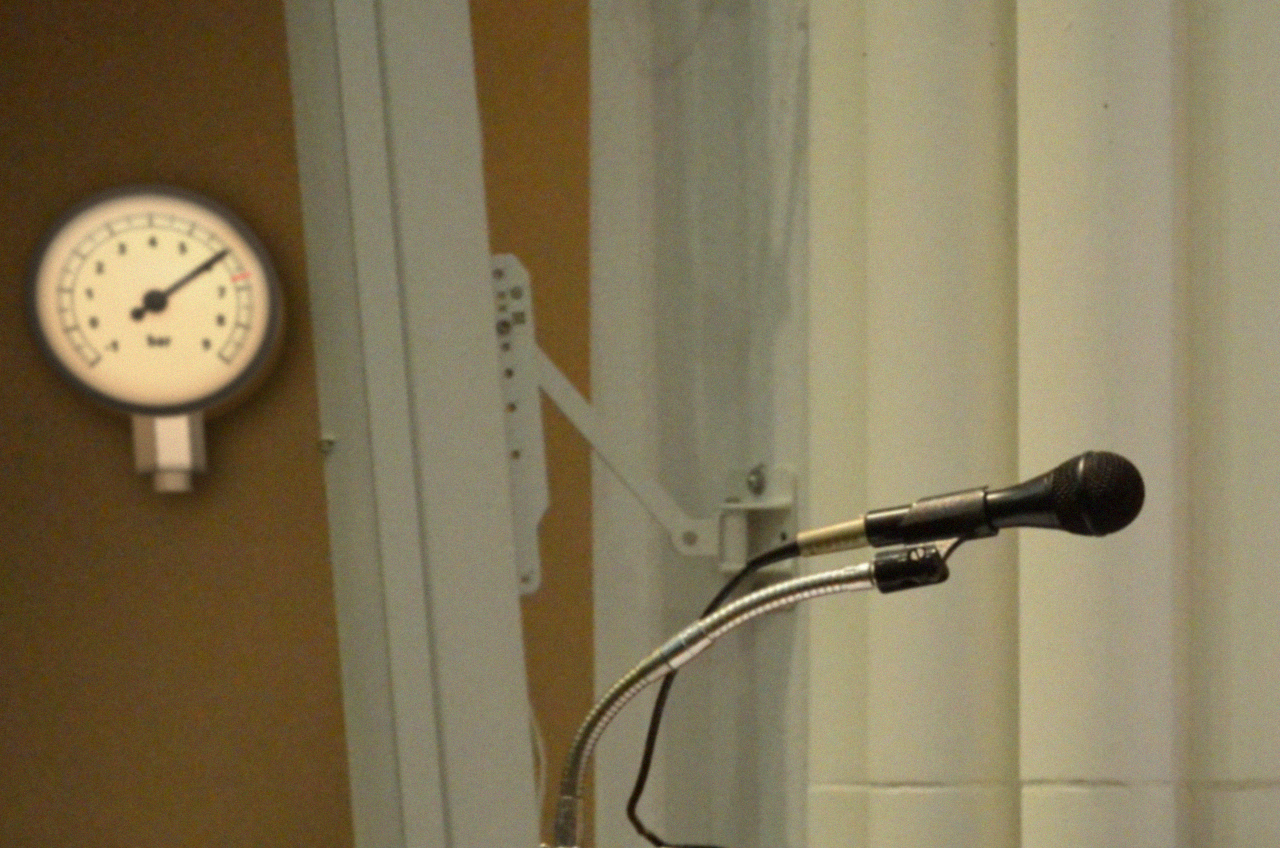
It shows 6 (bar)
